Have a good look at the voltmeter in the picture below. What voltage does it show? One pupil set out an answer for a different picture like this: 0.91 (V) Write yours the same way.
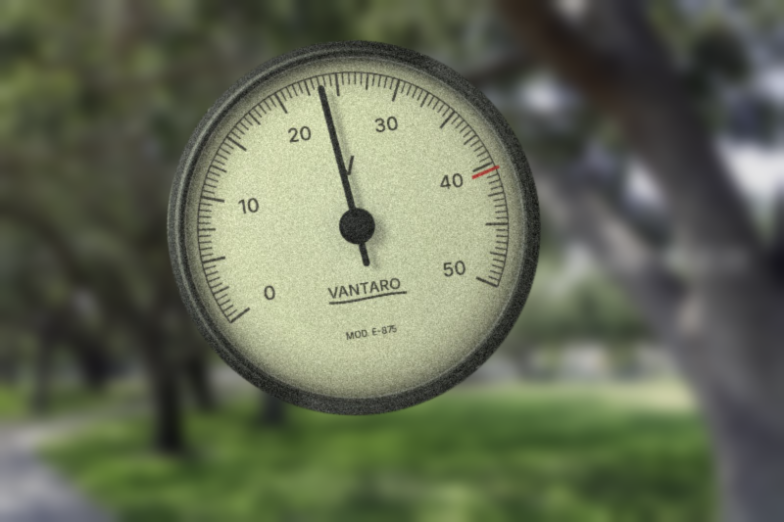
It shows 23.5 (V)
